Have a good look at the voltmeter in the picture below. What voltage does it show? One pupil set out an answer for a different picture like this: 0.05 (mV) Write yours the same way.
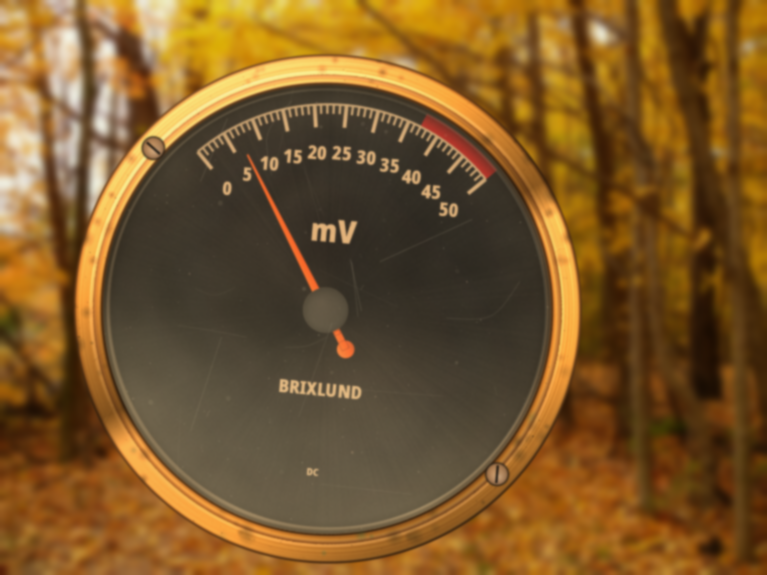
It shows 7 (mV)
